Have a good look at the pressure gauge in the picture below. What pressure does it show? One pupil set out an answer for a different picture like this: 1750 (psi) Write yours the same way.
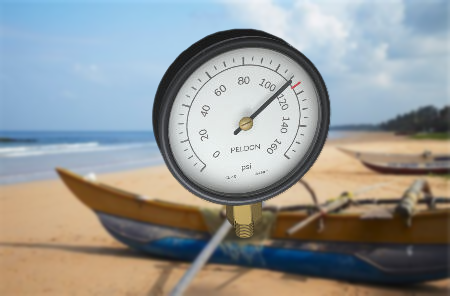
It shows 110 (psi)
